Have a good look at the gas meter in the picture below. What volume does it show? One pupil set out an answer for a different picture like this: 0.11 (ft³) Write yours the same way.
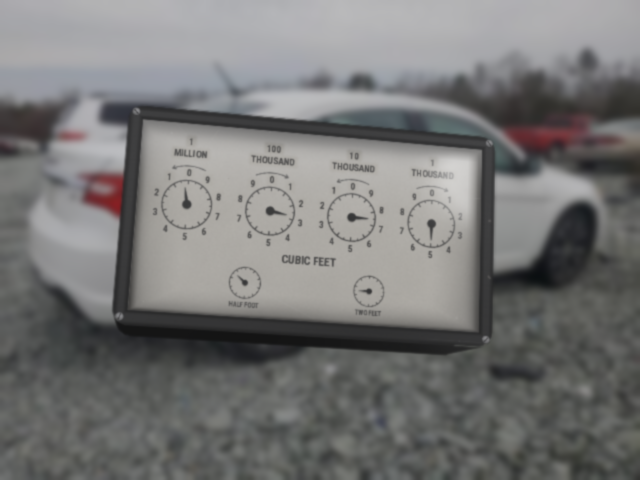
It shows 27500 (ft³)
